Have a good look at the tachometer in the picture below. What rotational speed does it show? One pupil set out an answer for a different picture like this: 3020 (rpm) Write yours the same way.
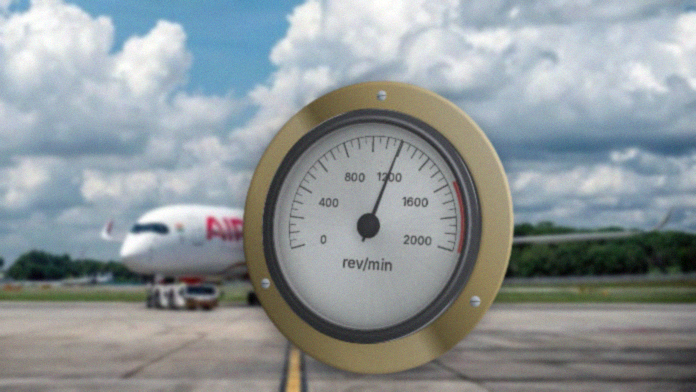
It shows 1200 (rpm)
